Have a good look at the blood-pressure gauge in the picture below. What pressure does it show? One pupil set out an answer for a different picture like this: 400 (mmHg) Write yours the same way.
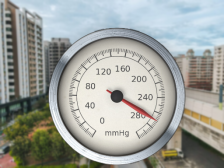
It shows 270 (mmHg)
